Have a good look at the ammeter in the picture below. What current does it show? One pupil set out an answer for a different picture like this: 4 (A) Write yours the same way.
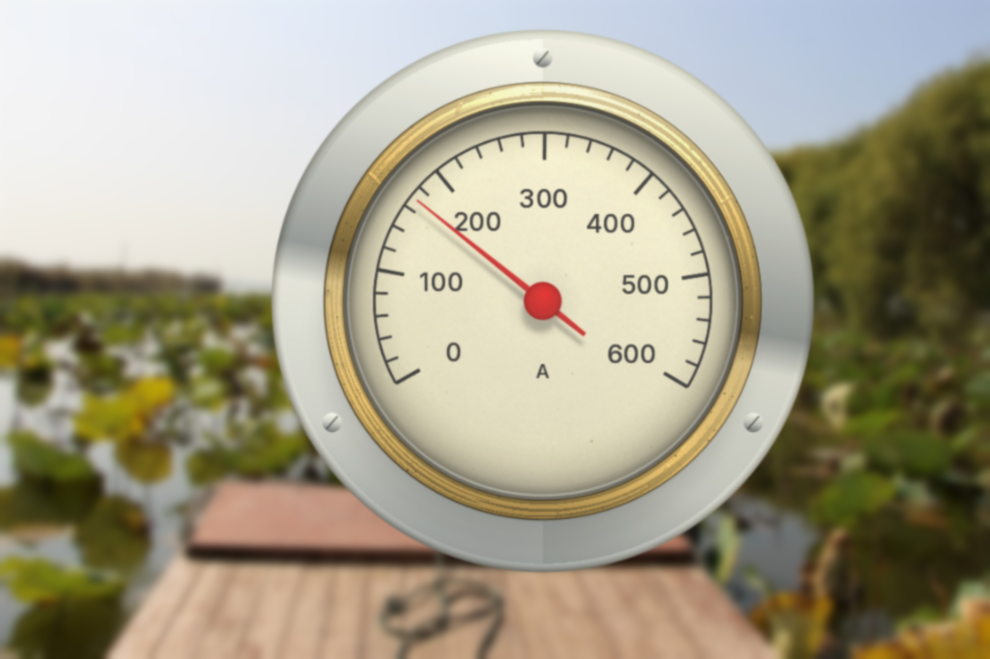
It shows 170 (A)
